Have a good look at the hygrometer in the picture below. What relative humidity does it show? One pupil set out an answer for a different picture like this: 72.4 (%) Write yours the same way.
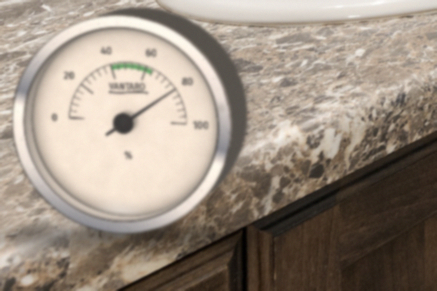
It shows 80 (%)
